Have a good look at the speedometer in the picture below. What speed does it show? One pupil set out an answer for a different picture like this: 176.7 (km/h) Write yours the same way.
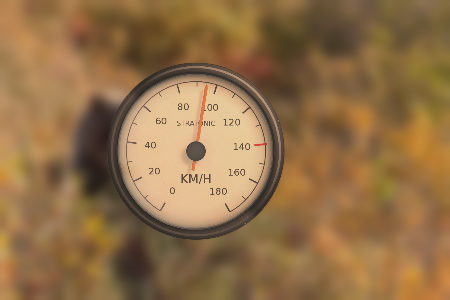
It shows 95 (km/h)
